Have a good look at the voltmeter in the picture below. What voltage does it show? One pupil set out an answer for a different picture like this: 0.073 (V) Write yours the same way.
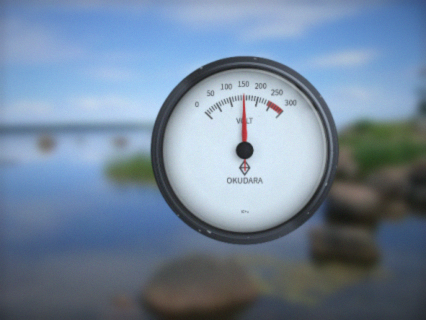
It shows 150 (V)
